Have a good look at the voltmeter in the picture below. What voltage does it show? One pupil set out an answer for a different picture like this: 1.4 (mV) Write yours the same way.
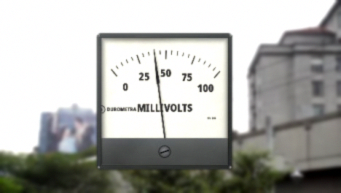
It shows 40 (mV)
